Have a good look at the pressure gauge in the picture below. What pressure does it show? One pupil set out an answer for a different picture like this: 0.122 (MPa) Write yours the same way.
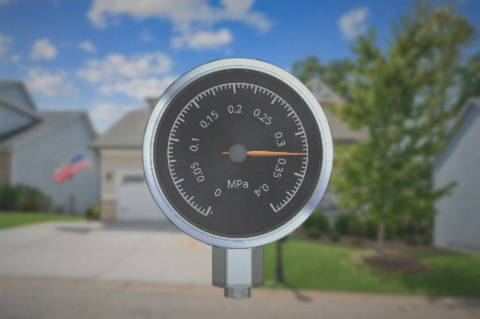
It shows 0.325 (MPa)
